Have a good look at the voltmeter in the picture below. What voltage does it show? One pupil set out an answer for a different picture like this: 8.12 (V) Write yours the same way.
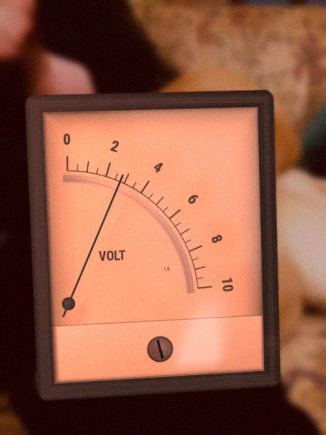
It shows 2.75 (V)
